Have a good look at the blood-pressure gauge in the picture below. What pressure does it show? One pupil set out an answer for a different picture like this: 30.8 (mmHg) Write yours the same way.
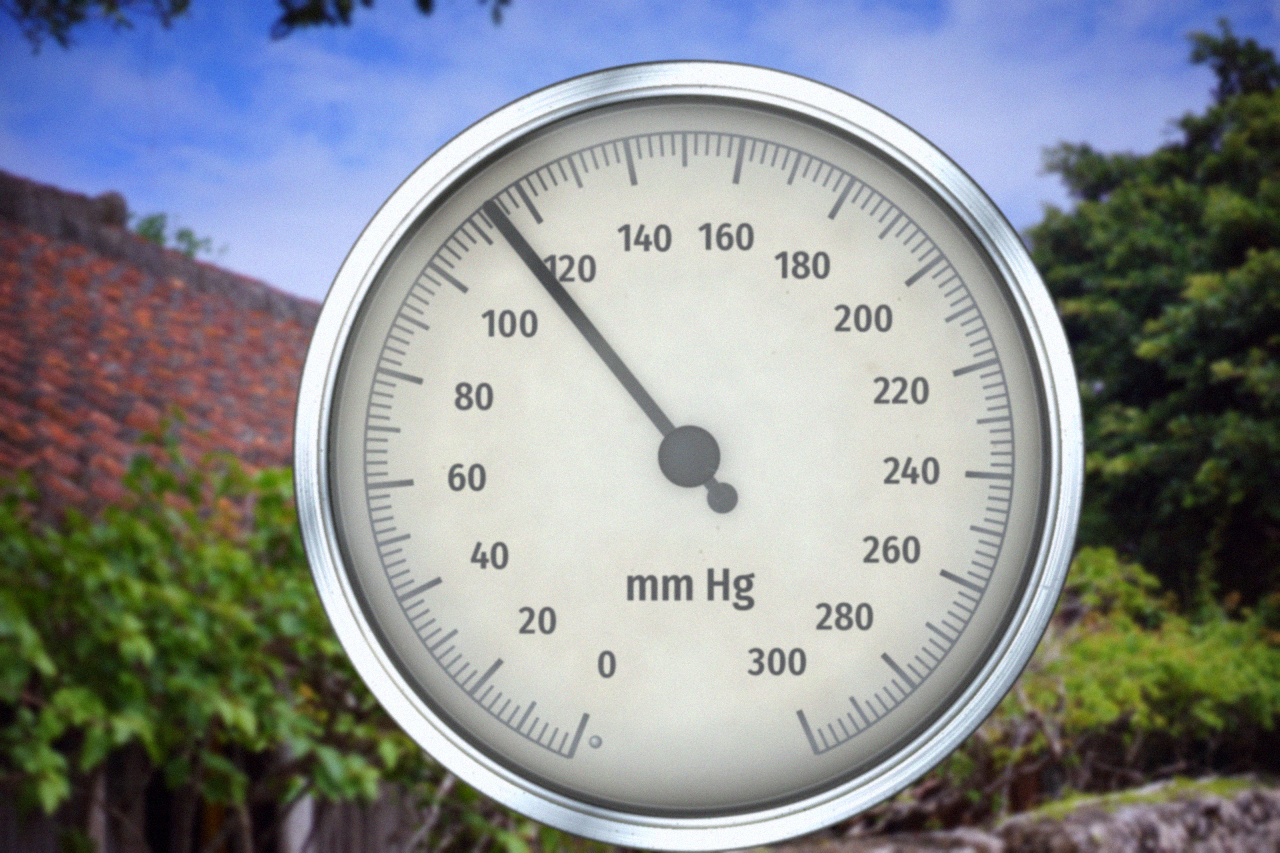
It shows 114 (mmHg)
